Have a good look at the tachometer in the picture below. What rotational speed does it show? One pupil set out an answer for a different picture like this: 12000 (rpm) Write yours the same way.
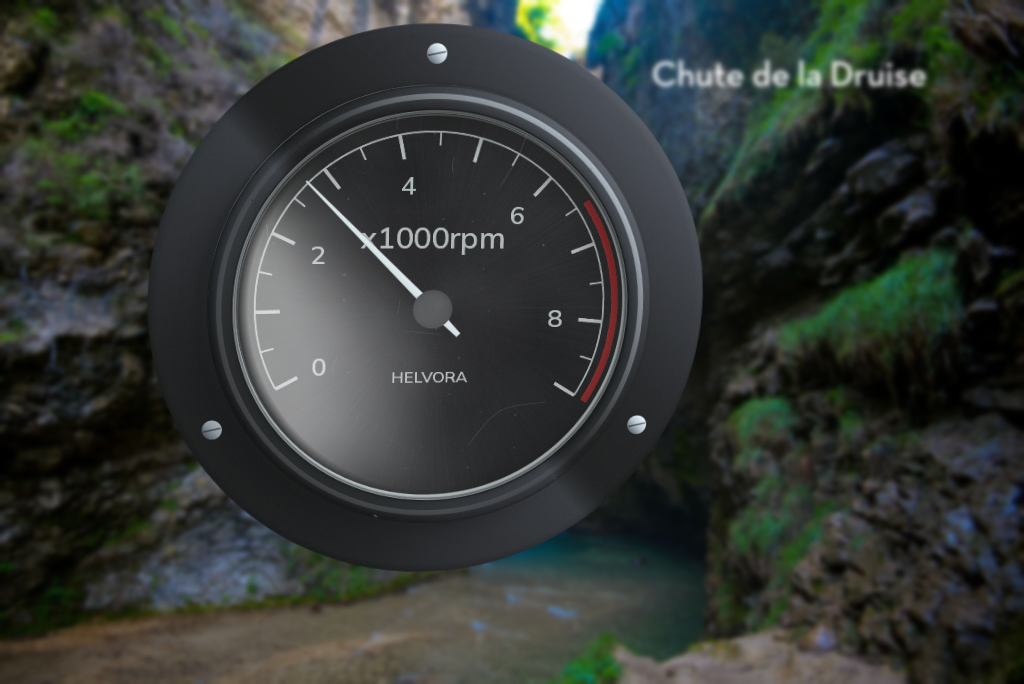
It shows 2750 (rpm)
